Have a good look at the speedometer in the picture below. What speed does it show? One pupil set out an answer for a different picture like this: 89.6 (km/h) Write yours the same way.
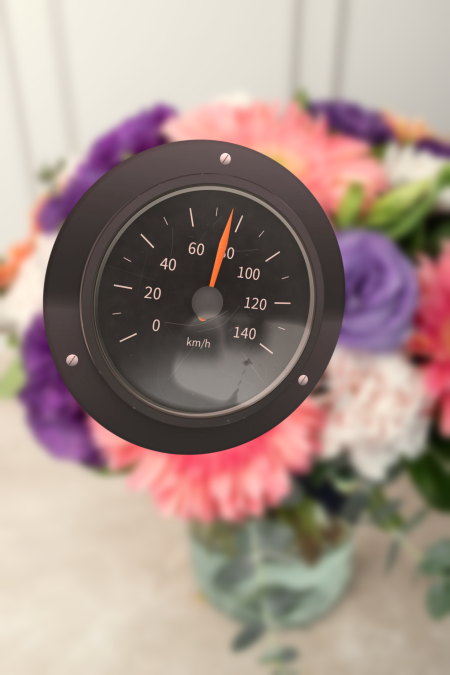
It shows 75 (km/h)
